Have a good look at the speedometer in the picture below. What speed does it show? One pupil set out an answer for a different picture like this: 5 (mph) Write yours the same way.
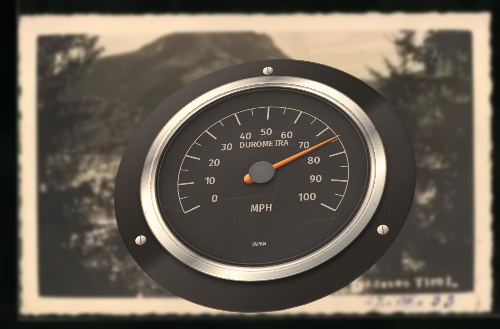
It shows 75 (mph)
